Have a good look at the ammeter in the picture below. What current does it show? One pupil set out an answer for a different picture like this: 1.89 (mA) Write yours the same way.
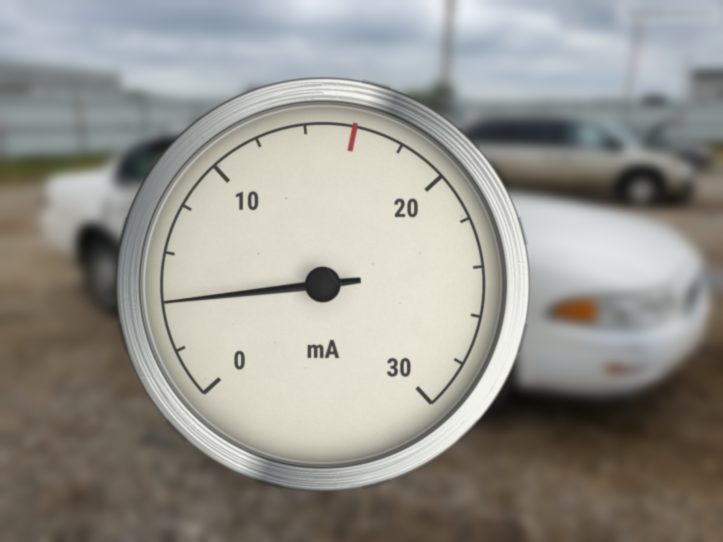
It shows 4 (mA)
